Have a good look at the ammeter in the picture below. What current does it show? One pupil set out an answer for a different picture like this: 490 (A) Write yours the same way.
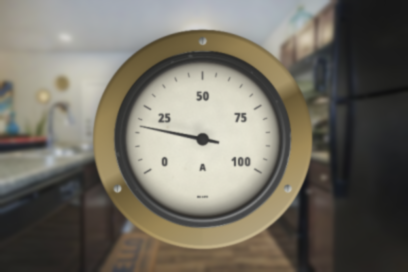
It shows 17.5 (A)
